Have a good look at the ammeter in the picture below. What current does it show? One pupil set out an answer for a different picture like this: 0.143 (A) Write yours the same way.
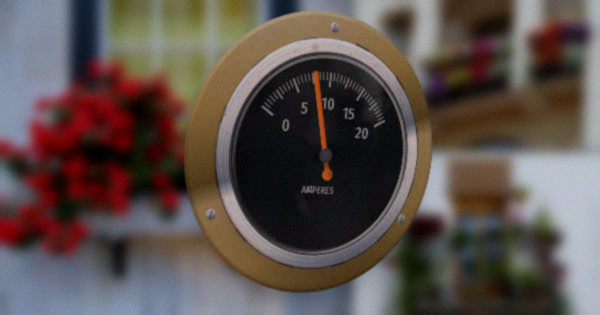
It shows 7.5 (A)
